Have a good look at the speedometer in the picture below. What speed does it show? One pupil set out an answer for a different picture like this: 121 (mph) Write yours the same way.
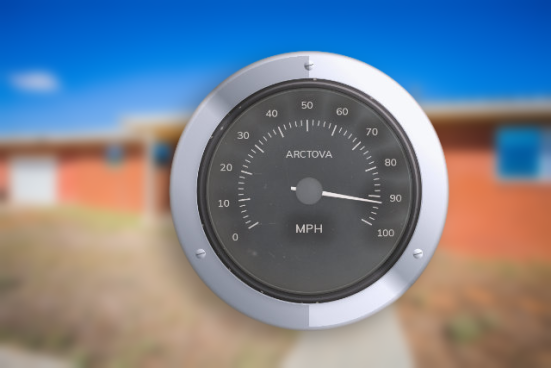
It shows 92 (mph)
